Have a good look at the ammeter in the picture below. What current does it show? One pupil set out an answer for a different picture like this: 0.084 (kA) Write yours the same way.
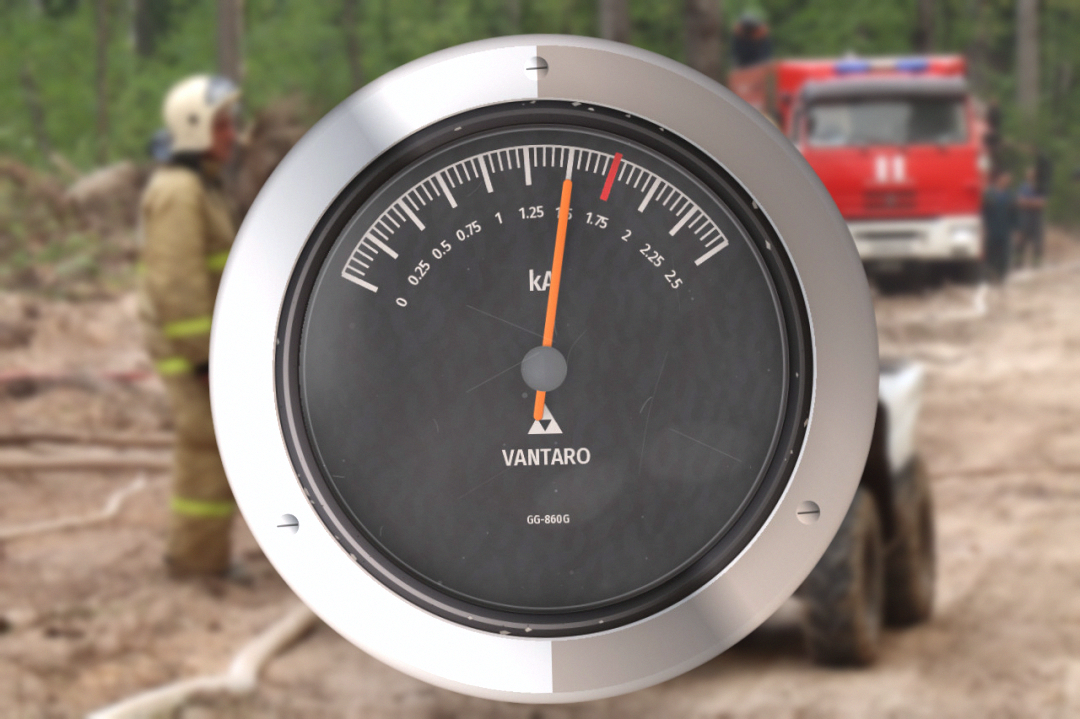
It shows 1.5 (kA)
